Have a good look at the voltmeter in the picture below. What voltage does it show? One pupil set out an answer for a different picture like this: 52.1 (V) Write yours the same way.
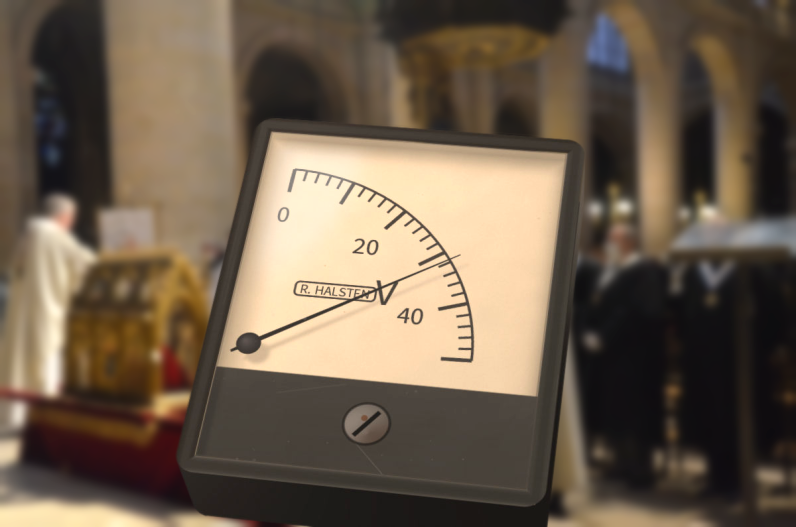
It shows 32 (V)
